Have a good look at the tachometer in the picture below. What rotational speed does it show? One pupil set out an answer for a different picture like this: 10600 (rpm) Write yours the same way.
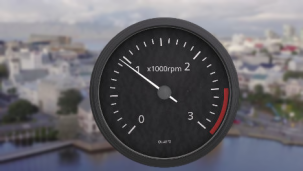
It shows 950 (rpm)
